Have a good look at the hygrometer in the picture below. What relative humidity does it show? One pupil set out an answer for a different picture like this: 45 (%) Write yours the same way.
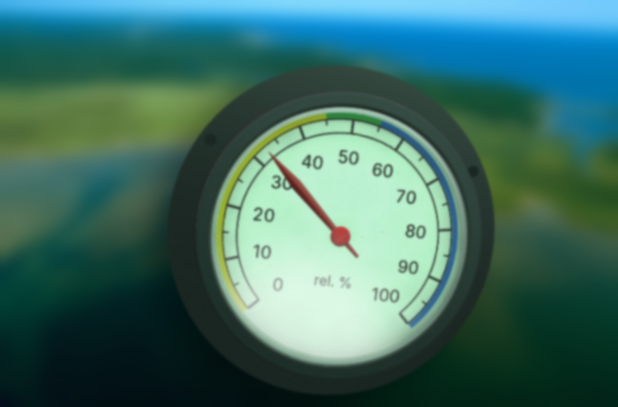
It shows 32.5 (%)
